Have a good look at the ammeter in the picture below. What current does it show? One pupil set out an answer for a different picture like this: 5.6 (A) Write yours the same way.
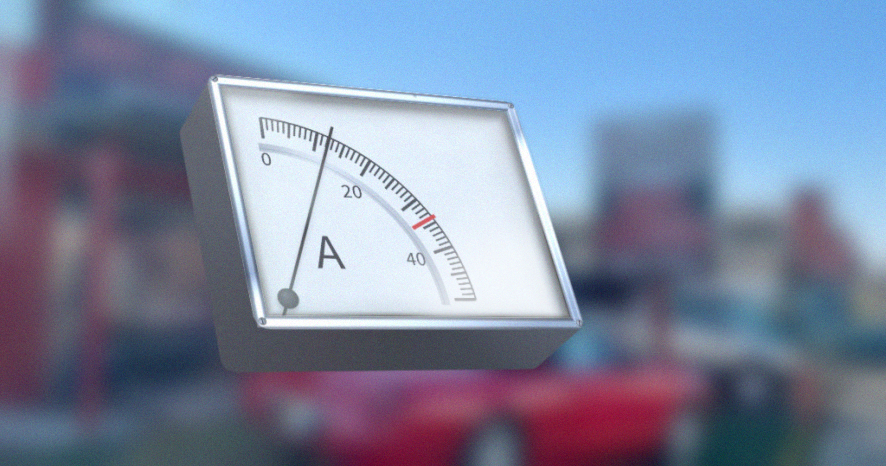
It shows 12 (A)
